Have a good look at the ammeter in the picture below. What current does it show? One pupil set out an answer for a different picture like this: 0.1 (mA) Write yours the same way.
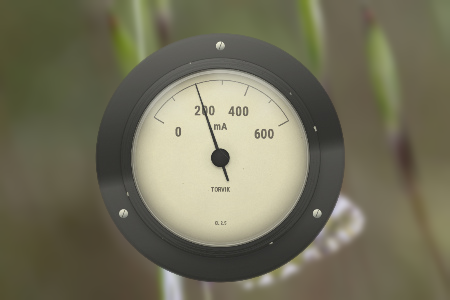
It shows 200 (mA)
